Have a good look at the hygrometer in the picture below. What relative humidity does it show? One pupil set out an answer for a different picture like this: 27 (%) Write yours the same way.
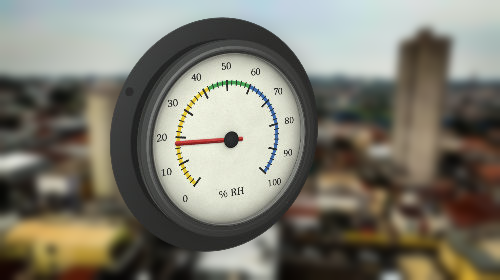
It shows 18 (%)
